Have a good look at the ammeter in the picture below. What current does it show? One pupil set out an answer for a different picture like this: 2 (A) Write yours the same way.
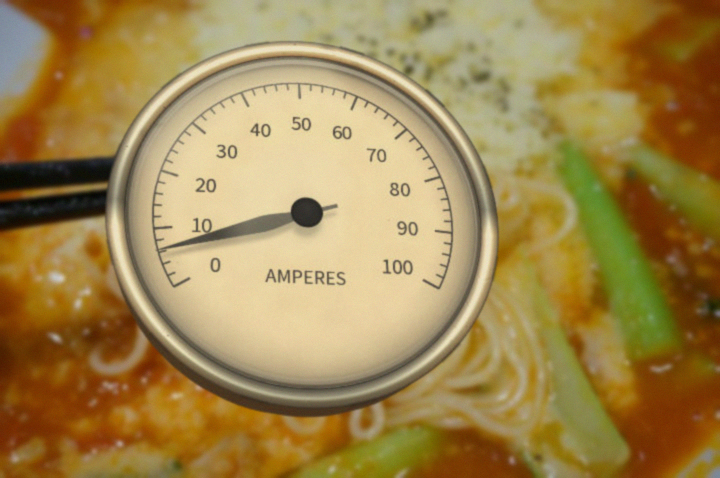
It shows 6 (A)
